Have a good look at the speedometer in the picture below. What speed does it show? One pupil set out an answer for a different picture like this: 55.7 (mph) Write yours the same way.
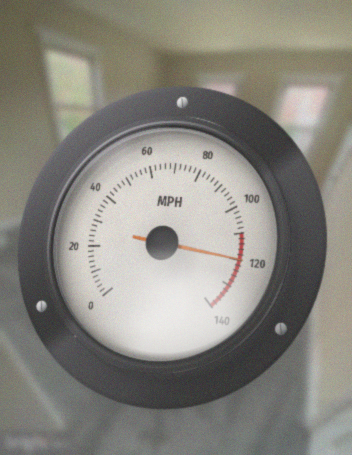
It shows 120 (mph)
